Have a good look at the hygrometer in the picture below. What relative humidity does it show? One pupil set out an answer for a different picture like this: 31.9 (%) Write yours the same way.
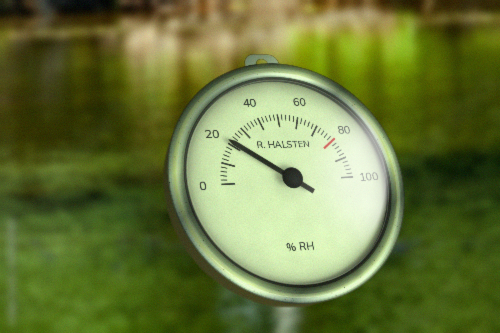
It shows 20 (%)
